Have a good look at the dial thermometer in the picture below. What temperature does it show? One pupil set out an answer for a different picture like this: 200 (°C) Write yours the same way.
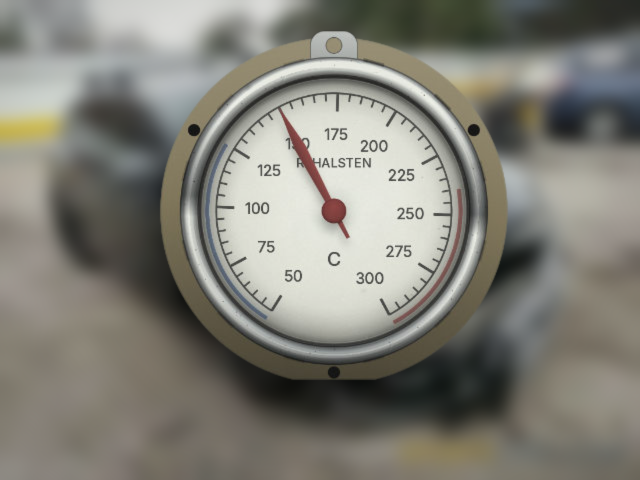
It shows 150 (°C)
